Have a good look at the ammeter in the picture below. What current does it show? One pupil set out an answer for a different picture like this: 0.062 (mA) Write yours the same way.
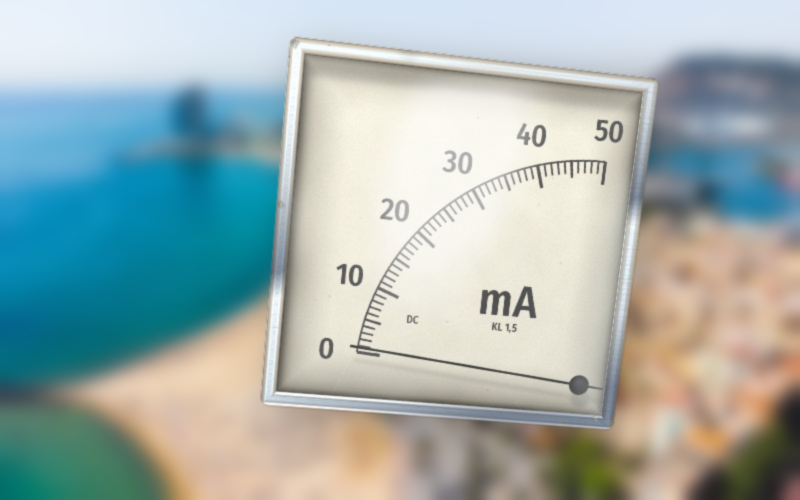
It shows 1 (mA)
